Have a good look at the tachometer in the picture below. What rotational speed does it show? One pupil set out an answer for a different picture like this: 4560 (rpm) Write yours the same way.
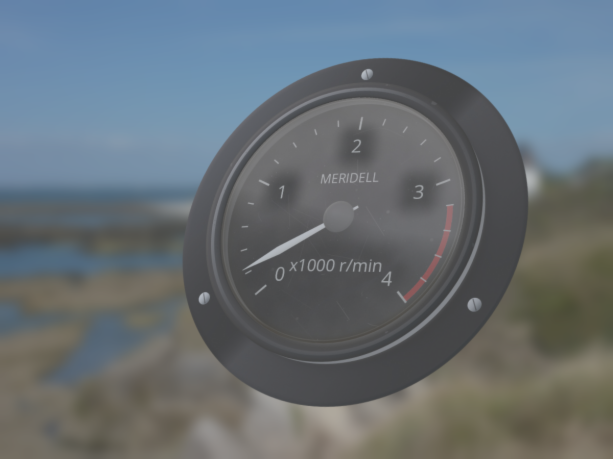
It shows 200 (rpm)
